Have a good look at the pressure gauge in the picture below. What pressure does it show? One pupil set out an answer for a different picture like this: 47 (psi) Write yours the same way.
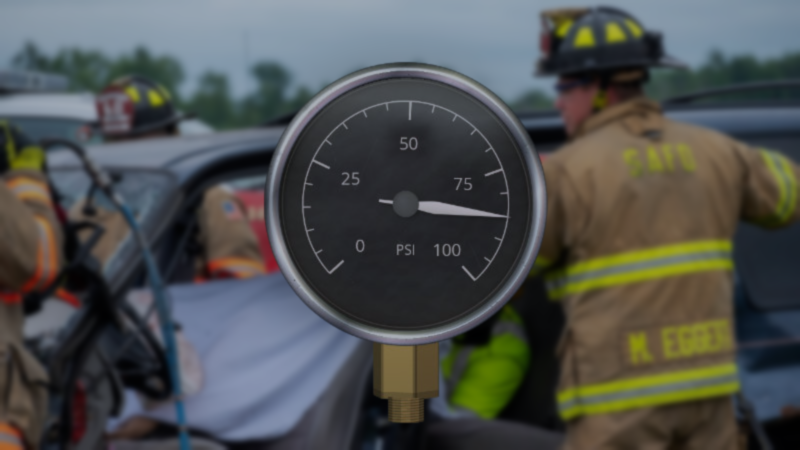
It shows 85 (psi)
